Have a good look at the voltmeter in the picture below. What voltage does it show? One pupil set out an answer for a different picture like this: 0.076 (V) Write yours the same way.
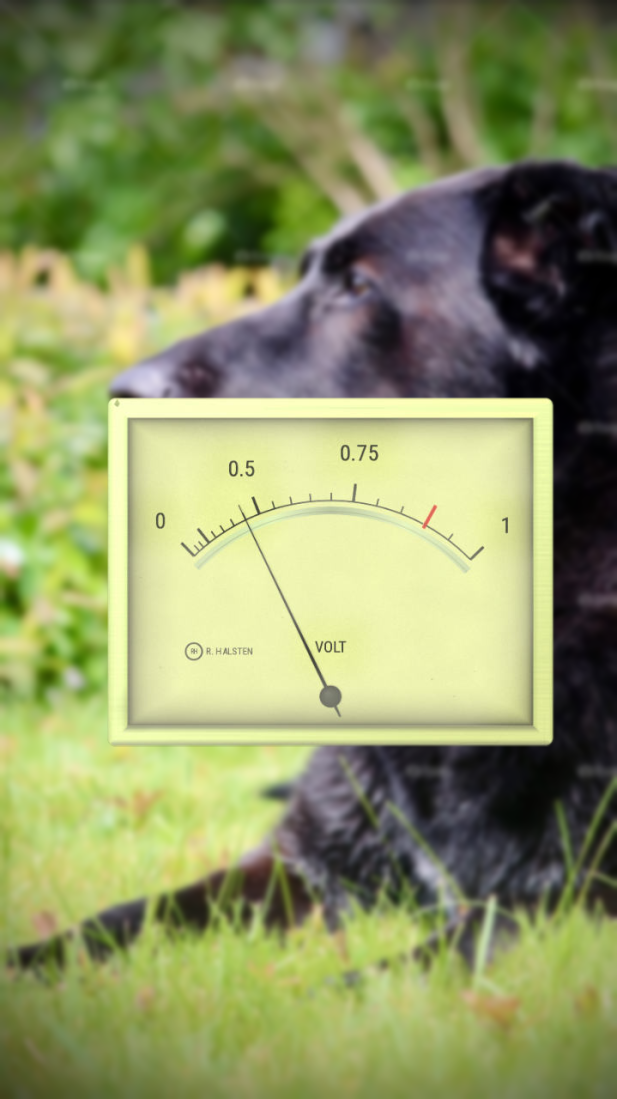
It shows 0.45 (V)
